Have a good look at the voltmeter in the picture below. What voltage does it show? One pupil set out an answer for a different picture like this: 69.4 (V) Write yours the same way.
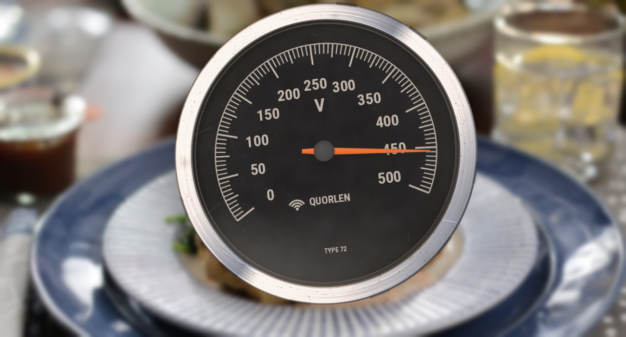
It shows 455 (V)
